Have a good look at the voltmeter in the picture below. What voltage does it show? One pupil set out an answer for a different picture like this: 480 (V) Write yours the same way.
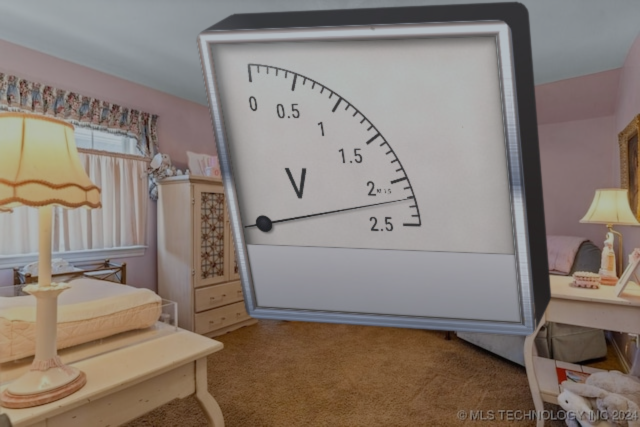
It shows 2.2 (V)
